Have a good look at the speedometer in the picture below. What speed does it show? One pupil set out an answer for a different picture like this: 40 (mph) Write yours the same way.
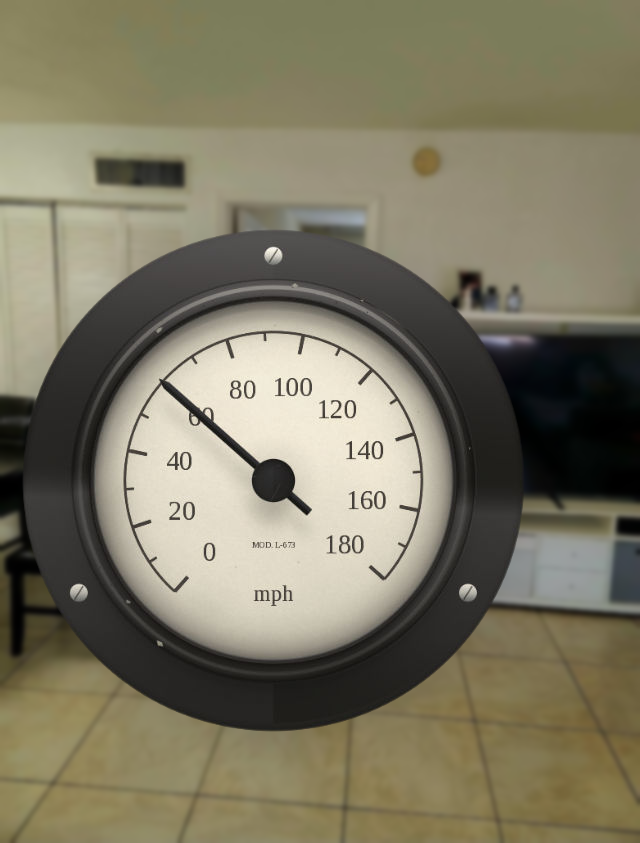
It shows 60 (mph)
